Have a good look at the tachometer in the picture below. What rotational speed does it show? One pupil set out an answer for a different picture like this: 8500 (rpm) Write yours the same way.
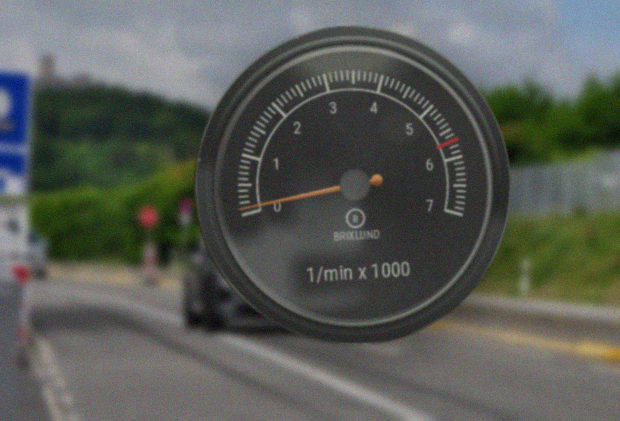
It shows 100 (rpm)
